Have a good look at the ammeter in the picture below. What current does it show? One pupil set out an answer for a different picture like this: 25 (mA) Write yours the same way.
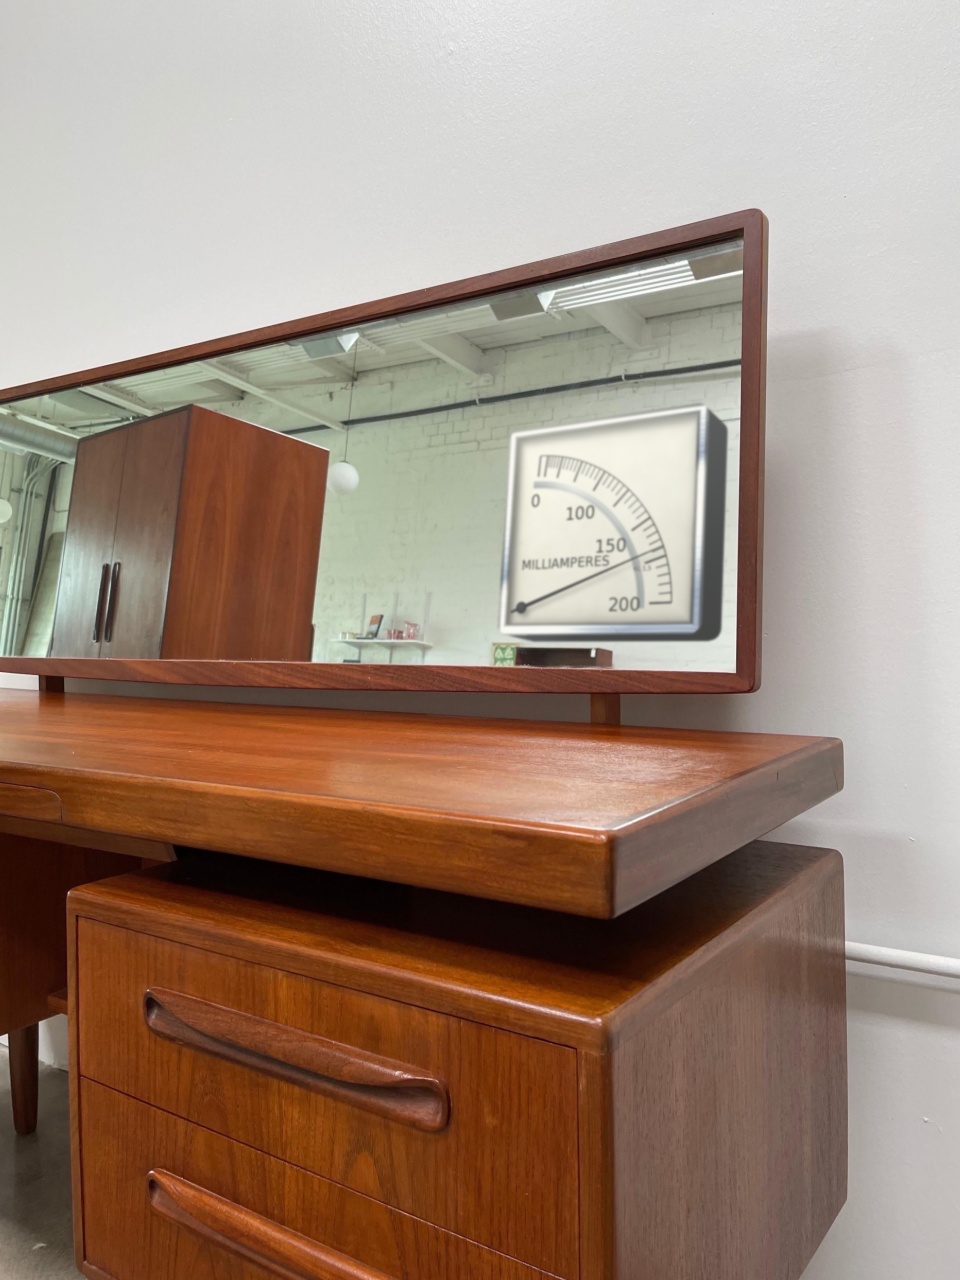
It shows 170 (mA)
